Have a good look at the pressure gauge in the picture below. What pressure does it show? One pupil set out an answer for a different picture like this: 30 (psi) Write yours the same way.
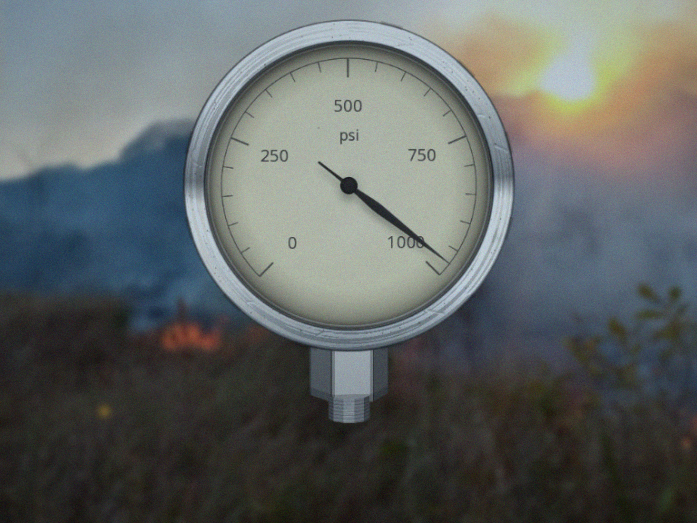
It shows 975 (psi)
